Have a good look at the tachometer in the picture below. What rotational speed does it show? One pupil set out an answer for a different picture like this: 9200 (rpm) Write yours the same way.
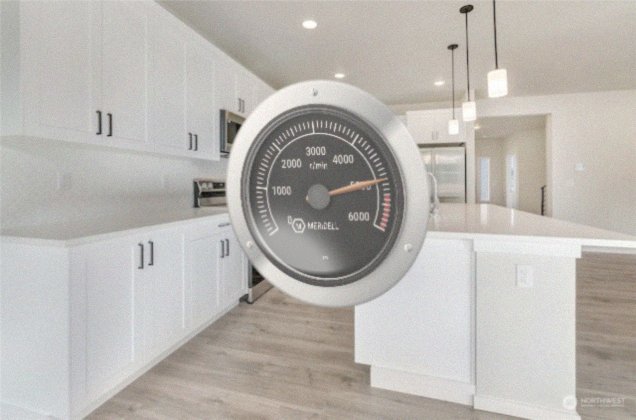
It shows 5000 (rpm)
